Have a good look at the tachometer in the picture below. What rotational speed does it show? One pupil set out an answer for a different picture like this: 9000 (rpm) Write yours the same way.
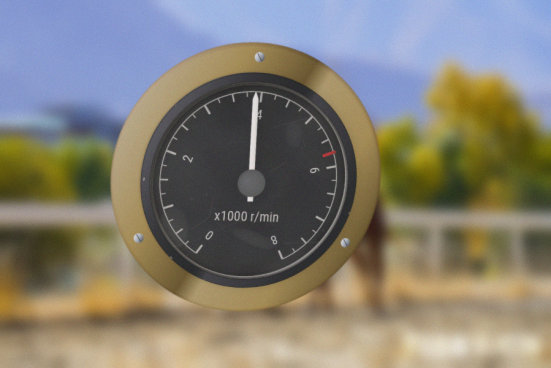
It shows 3875 (rpm)
